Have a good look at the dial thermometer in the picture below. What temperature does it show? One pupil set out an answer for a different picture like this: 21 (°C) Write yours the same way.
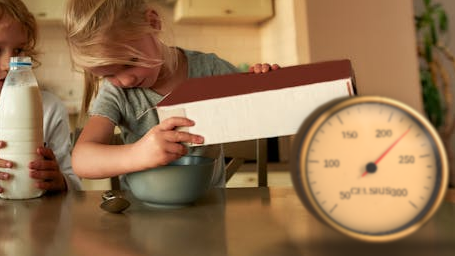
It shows 220 (°C)
